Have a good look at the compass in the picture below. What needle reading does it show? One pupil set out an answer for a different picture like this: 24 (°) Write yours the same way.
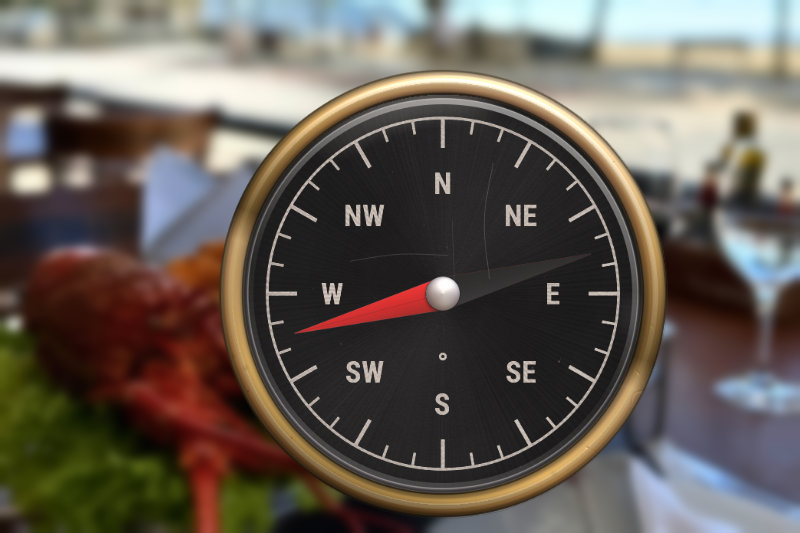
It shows 255 (°)
